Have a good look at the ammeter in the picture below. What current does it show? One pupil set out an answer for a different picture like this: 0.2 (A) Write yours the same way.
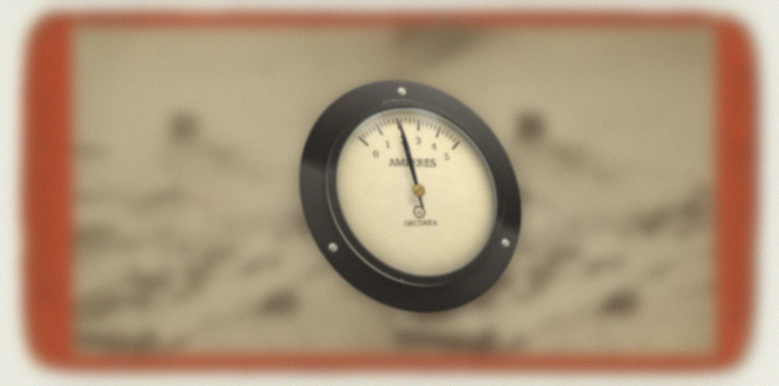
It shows 2 (A)
